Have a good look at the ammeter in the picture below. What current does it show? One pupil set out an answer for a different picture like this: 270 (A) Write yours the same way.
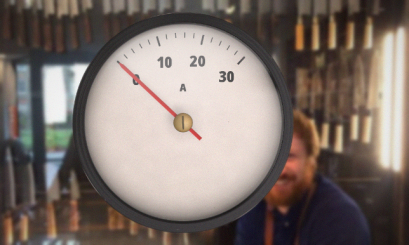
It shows 0 (A)
